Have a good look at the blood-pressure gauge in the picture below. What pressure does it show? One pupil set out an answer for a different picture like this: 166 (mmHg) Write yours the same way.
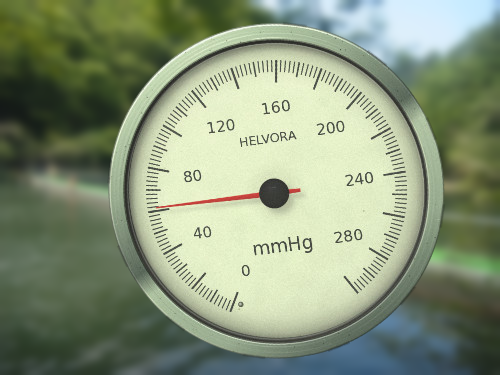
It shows 62 (mmHg)
